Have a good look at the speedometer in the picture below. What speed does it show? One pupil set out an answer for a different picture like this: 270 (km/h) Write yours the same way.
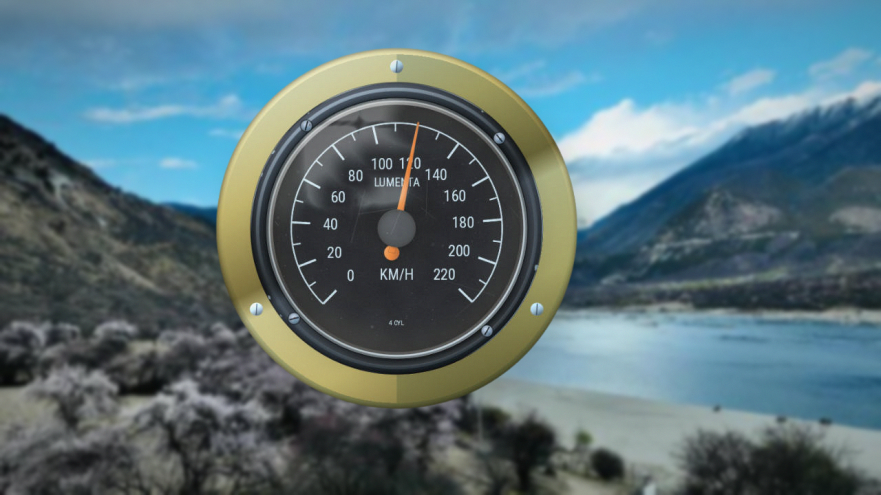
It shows 120 (km/h)
